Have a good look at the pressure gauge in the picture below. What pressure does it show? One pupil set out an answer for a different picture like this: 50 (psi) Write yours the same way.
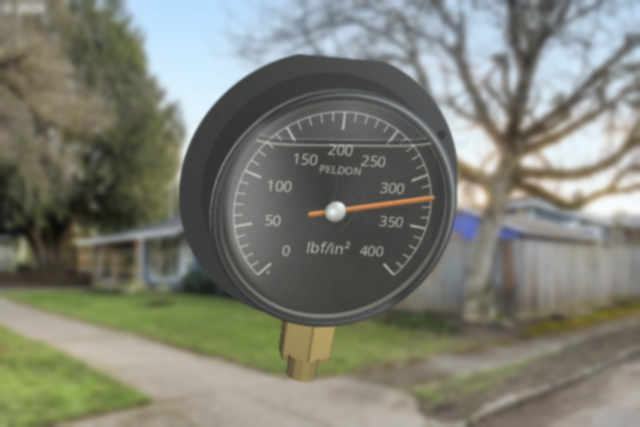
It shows 320 (psi)
